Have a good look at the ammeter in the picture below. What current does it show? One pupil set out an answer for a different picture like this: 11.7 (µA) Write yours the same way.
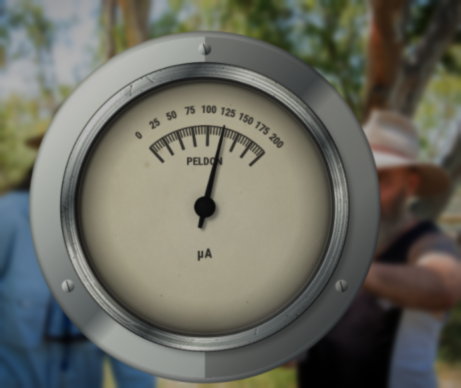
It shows 125 (µA)
